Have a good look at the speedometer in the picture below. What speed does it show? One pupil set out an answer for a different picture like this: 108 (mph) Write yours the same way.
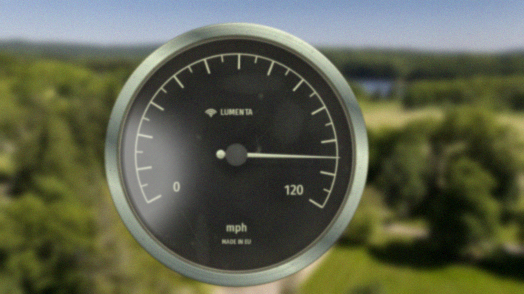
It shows 105 (mph)
